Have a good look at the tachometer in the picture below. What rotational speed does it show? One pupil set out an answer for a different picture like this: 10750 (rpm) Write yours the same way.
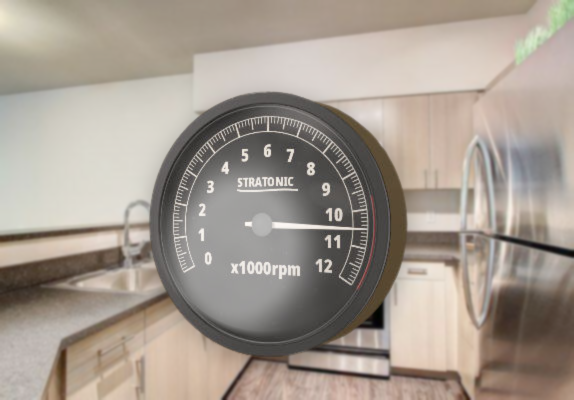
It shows 10500 (rpm)
